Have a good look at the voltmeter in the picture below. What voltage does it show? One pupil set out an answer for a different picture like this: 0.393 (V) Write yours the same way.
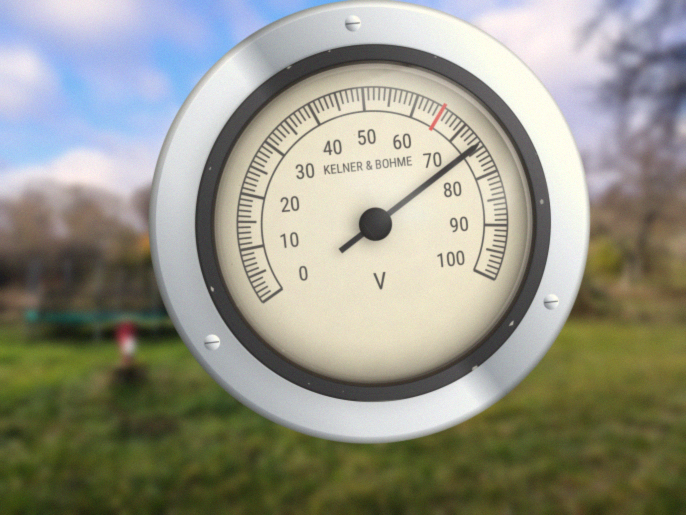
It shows 74 (V)
